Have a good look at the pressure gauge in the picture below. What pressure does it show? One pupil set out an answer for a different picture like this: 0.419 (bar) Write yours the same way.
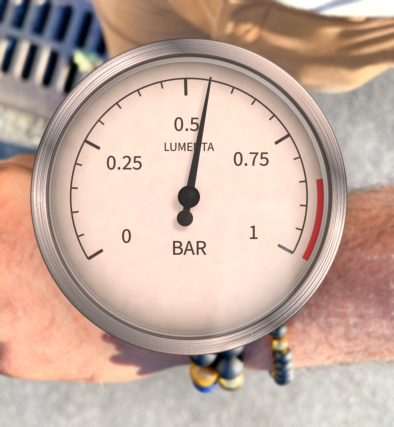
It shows 0.55 (bar)
